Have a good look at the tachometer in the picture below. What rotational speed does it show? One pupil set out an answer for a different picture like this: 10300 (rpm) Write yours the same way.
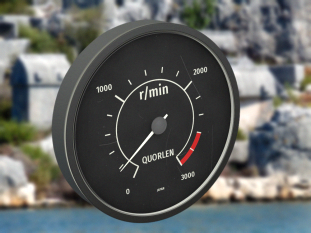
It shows 200 (rpm)
